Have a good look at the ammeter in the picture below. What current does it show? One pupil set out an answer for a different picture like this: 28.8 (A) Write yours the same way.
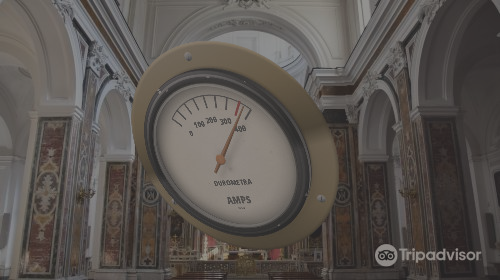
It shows 375 (A)
